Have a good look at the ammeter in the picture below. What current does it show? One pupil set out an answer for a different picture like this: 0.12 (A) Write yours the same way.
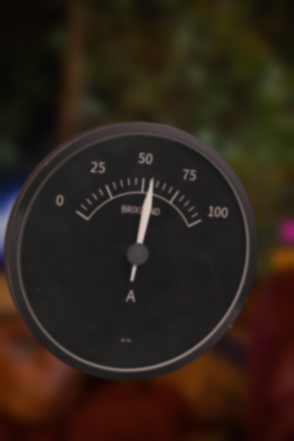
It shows 55 (A)
